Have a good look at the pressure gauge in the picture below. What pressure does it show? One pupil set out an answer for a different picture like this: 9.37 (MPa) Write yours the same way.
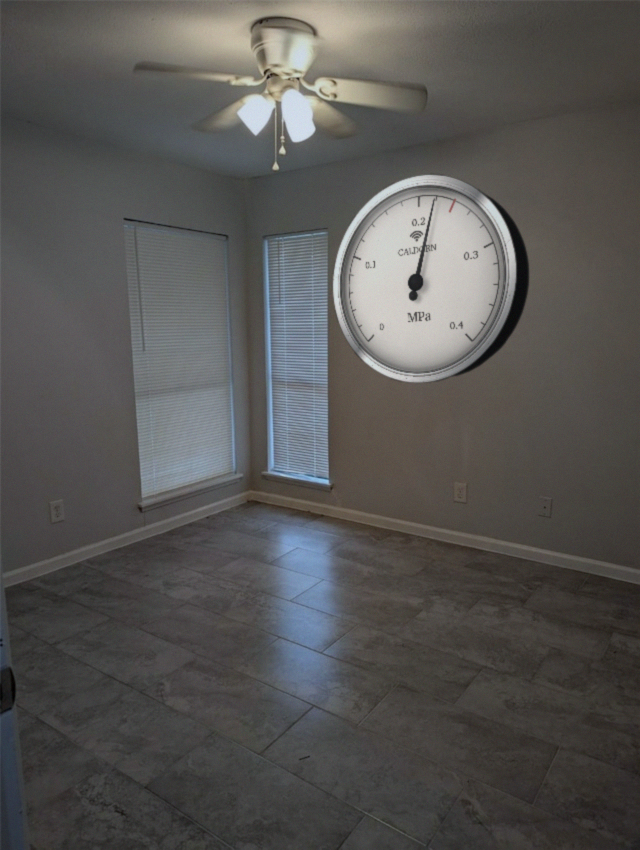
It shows 0.22 (MPa)
